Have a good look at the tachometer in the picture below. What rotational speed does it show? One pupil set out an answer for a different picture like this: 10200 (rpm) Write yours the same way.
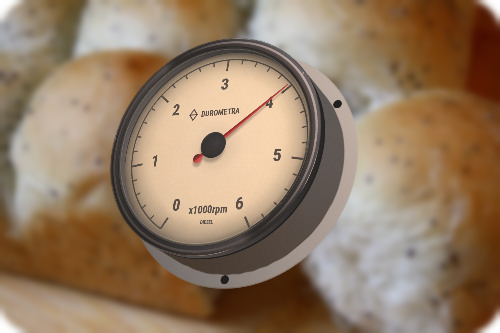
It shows 4000 (rpm)
